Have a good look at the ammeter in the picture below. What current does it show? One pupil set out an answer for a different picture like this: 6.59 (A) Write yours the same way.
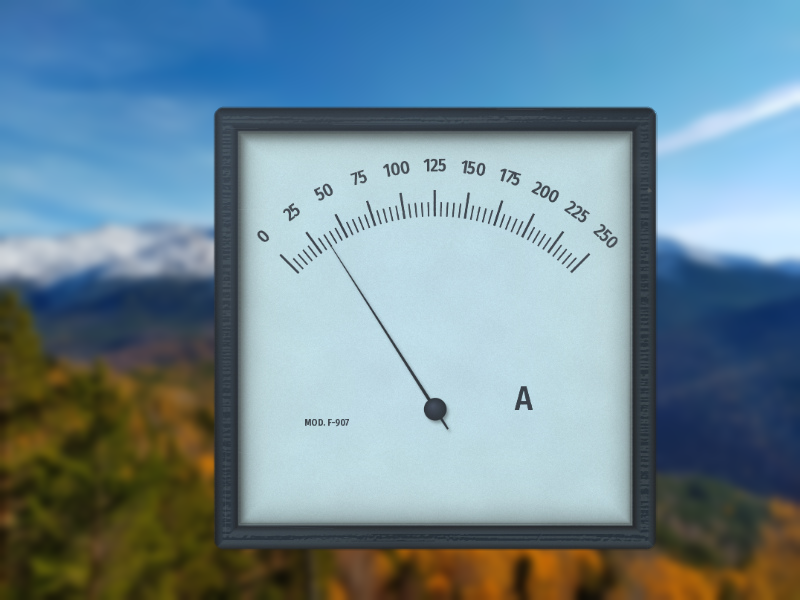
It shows 35 (A)
